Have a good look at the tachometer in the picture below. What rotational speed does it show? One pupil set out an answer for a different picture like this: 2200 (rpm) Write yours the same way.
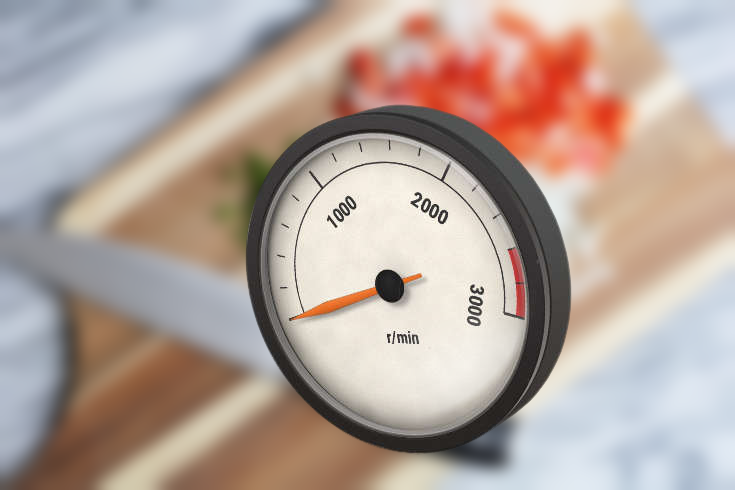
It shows 0 (rpm)
